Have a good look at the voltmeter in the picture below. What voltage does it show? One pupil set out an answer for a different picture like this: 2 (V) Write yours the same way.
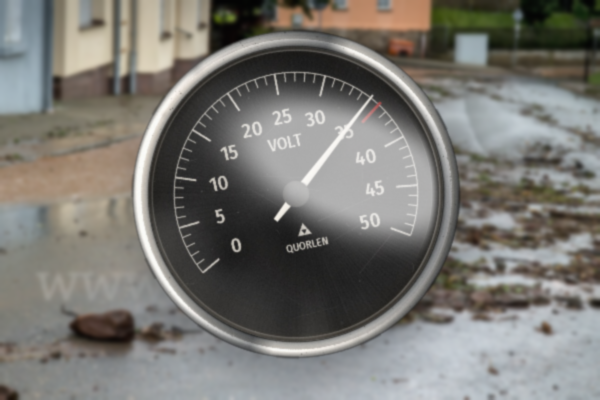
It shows 35 (V)
